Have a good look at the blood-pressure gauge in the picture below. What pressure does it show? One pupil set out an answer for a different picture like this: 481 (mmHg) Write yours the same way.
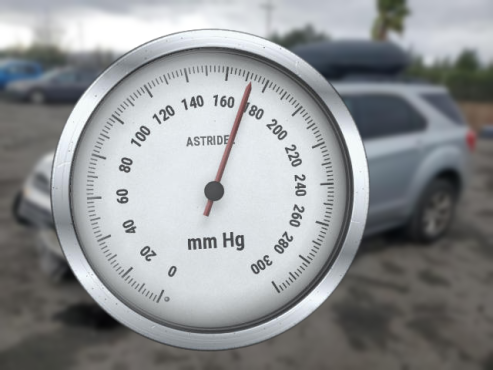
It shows 172 (mmHg)
